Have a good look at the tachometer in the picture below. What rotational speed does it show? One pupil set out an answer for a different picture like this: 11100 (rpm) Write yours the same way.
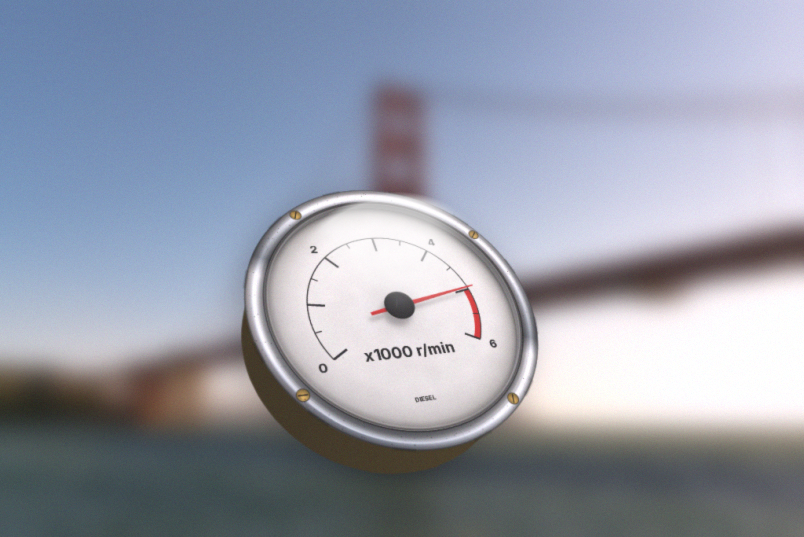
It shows 5000 (rpm)
